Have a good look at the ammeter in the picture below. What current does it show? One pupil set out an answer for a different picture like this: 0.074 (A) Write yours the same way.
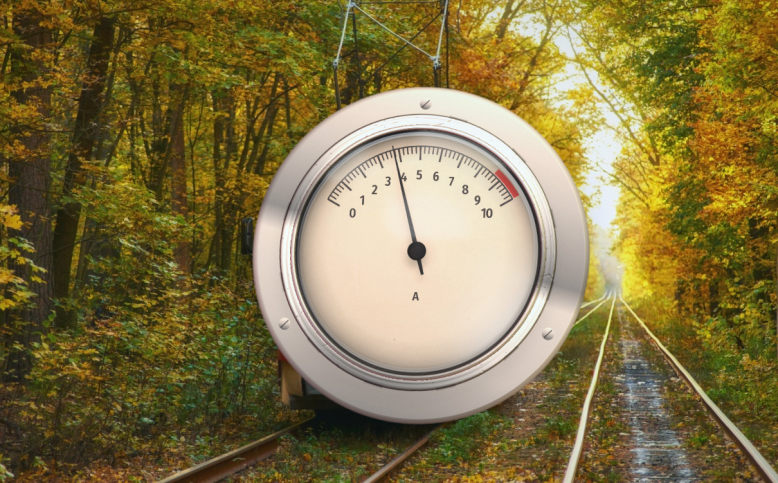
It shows 3.8 (A)
